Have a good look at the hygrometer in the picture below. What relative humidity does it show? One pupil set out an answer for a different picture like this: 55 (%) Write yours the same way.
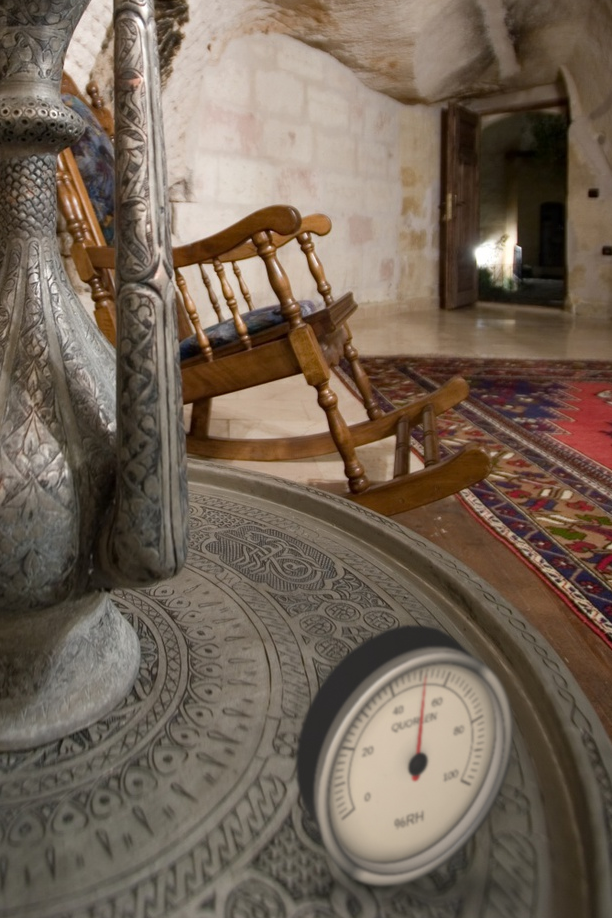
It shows 50 (%)
